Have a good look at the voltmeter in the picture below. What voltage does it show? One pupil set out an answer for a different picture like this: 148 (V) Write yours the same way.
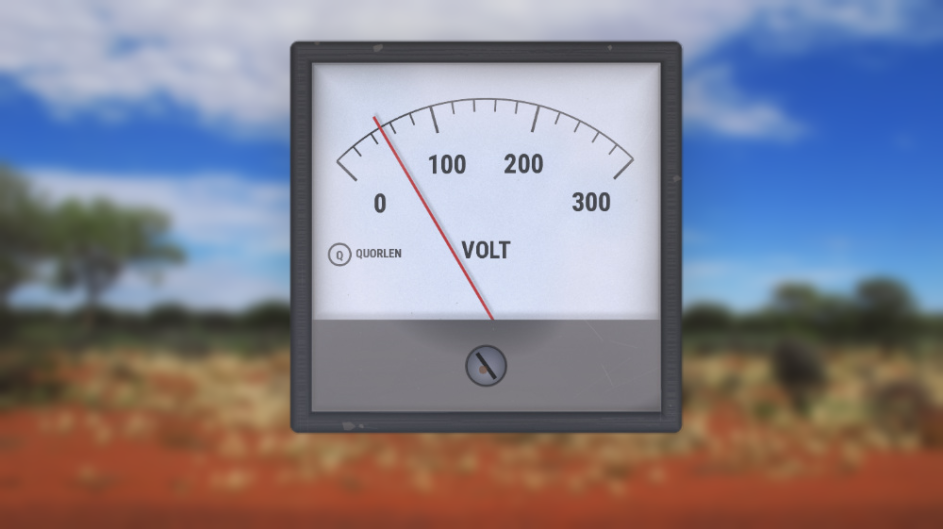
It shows 50 (V)
